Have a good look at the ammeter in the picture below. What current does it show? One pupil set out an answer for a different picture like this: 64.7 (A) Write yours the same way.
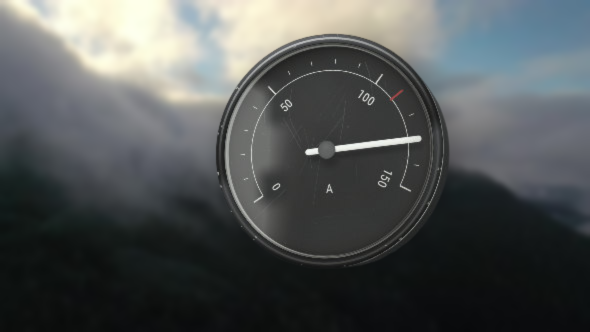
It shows 130 (A)
